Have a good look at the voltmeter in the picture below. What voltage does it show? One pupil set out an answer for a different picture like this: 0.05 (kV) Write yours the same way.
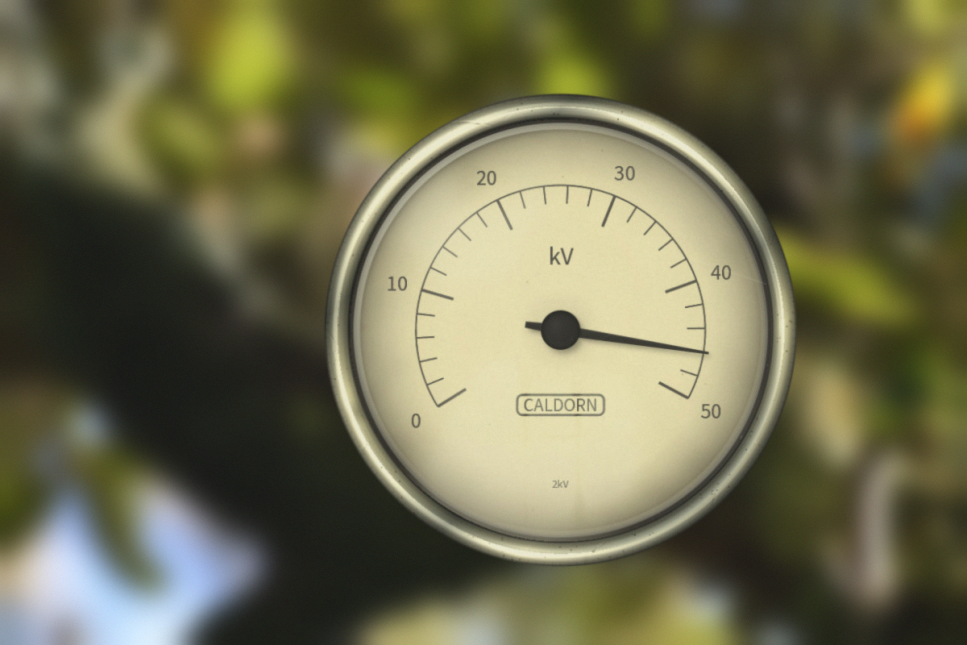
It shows 46 (kV)
